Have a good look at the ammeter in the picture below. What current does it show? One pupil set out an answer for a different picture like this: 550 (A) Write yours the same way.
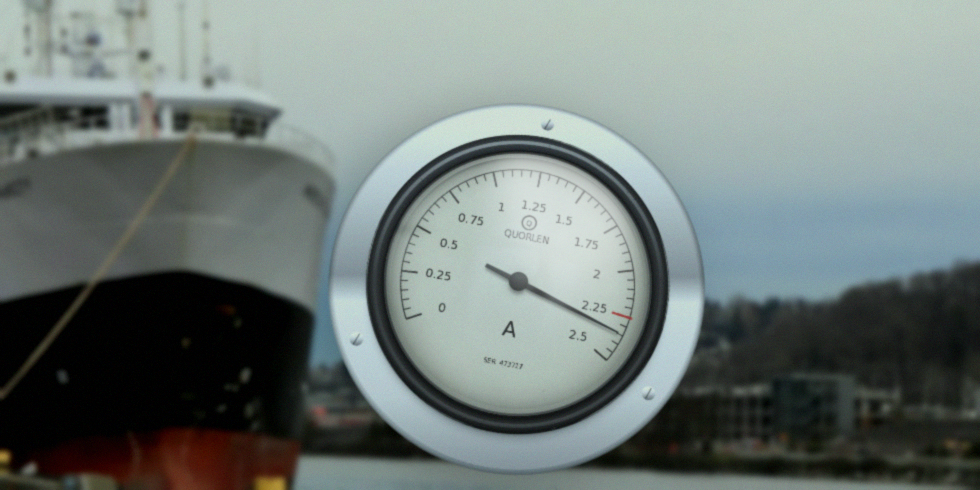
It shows 2.35 (A)
